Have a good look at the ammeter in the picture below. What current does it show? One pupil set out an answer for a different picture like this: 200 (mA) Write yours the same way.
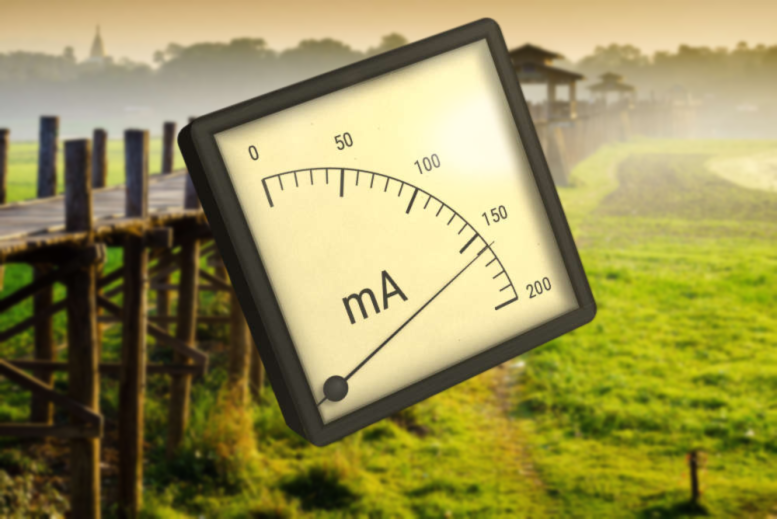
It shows 160 (mA)
